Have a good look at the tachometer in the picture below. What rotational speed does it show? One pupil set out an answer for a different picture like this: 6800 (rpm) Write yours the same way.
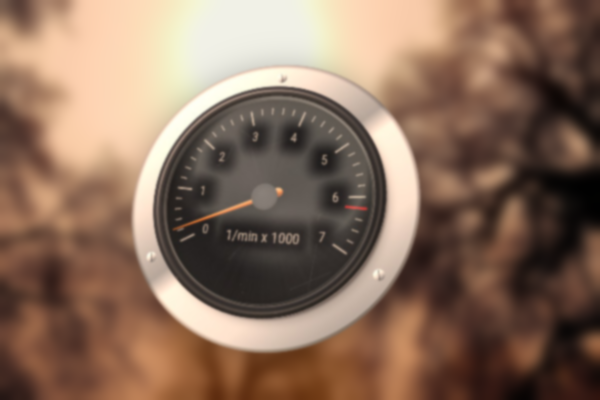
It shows 200 (rpm)
